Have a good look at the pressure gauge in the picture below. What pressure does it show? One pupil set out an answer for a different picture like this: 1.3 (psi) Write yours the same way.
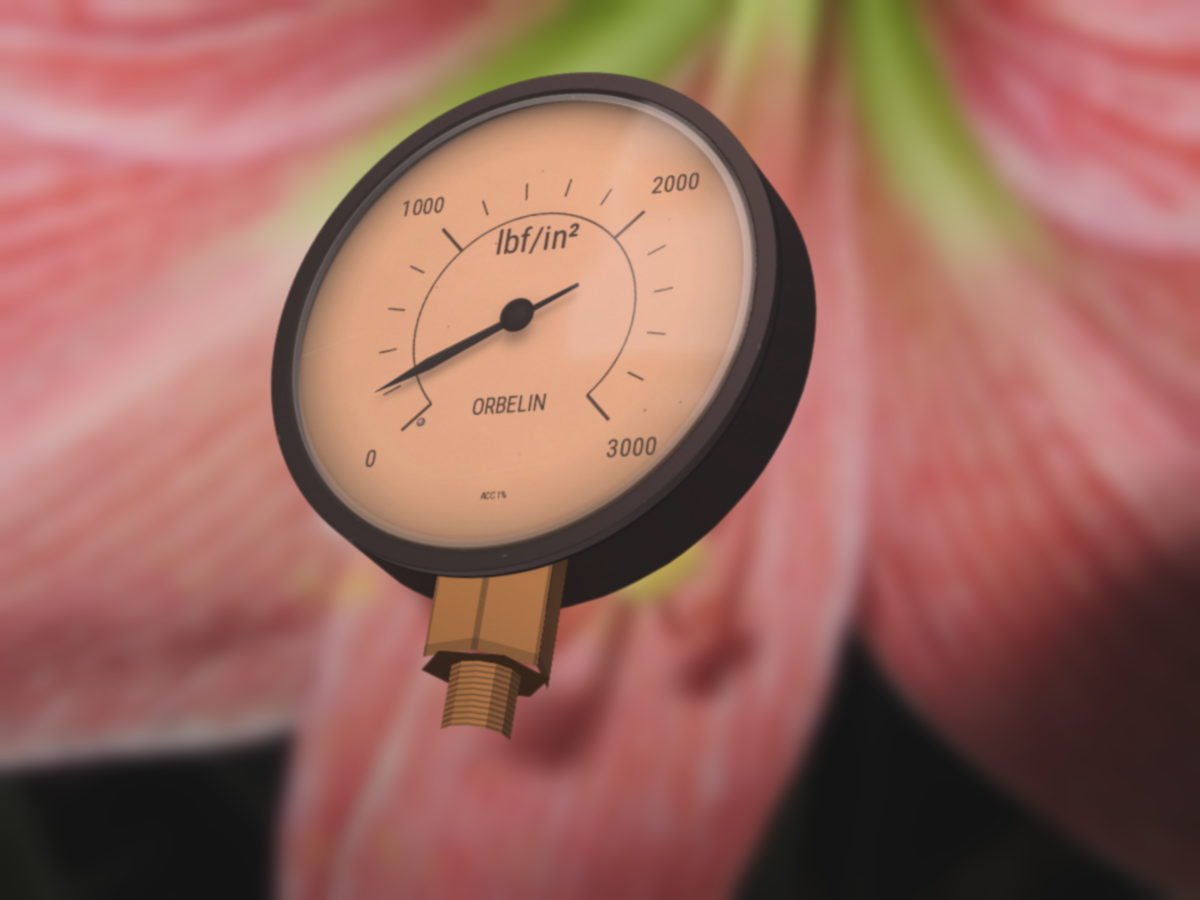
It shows 200 (psi)
